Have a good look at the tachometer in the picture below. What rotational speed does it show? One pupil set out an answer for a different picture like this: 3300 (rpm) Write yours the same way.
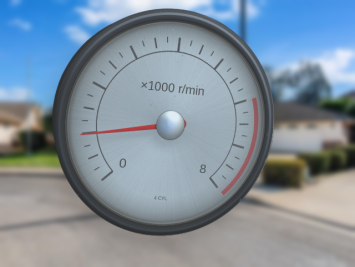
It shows 1000 (rpm)
